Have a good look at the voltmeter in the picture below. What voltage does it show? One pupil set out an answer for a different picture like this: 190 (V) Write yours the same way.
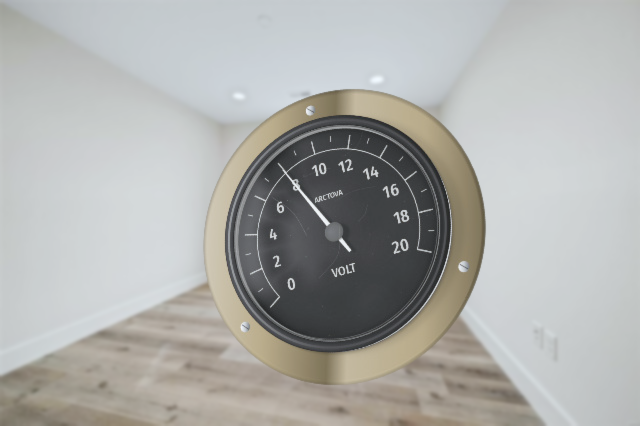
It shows 8 (V)
